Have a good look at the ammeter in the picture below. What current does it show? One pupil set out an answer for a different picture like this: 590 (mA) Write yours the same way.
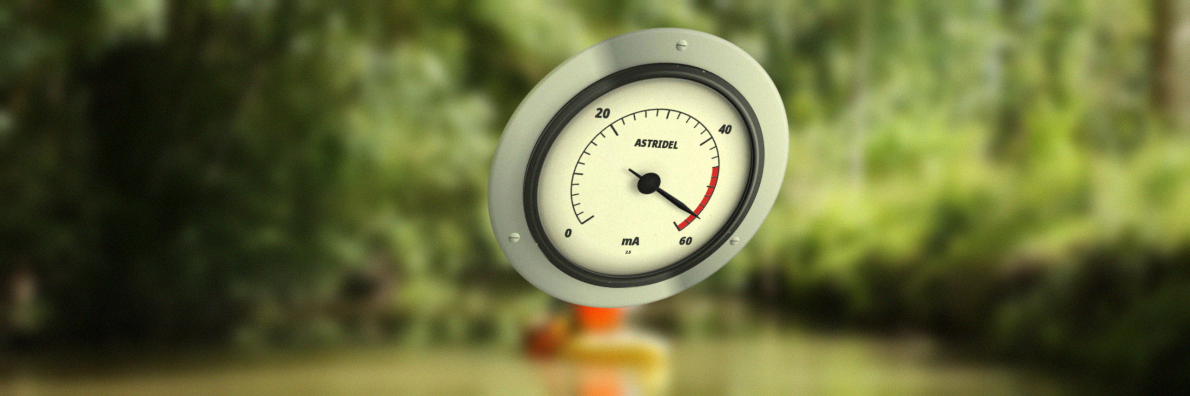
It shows 56 (mA)
